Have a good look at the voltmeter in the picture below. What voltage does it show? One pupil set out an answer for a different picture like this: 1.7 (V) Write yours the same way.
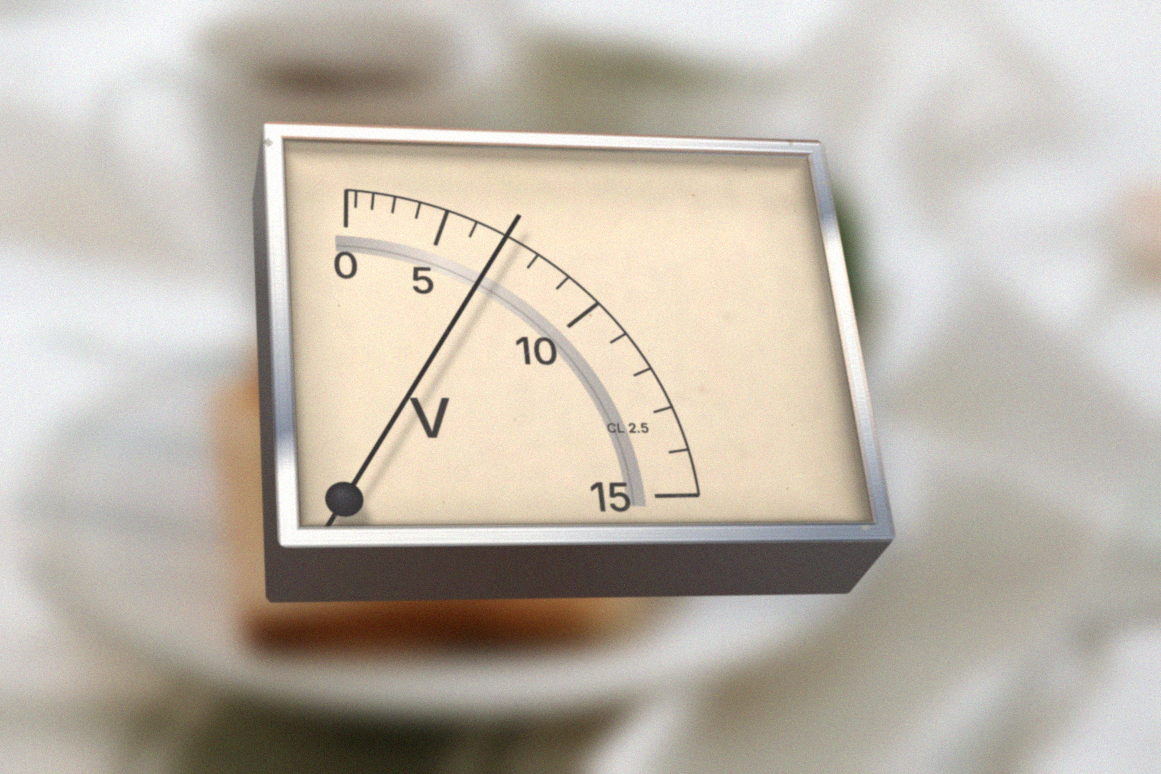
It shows 7 (V)
